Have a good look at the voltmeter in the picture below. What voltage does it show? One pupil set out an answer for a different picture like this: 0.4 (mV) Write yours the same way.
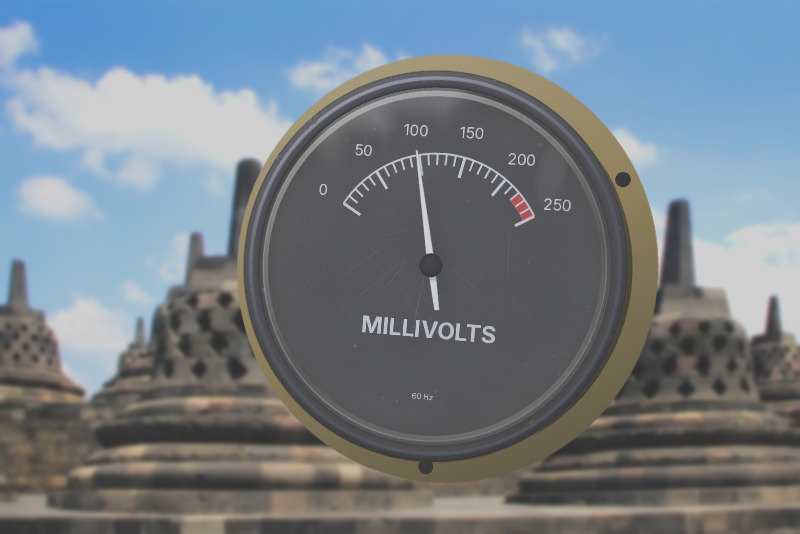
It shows 100 (mV)
